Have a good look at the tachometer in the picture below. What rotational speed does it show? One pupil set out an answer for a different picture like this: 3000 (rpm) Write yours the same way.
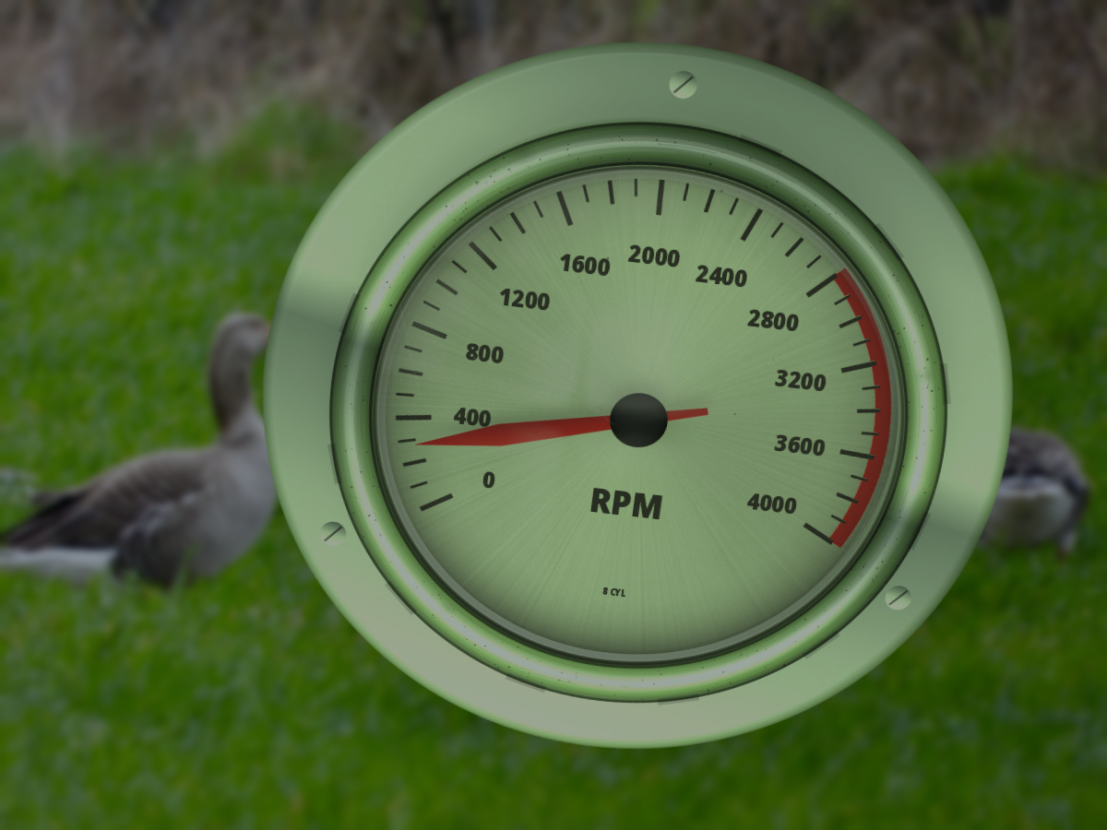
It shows 300 (rpm)
